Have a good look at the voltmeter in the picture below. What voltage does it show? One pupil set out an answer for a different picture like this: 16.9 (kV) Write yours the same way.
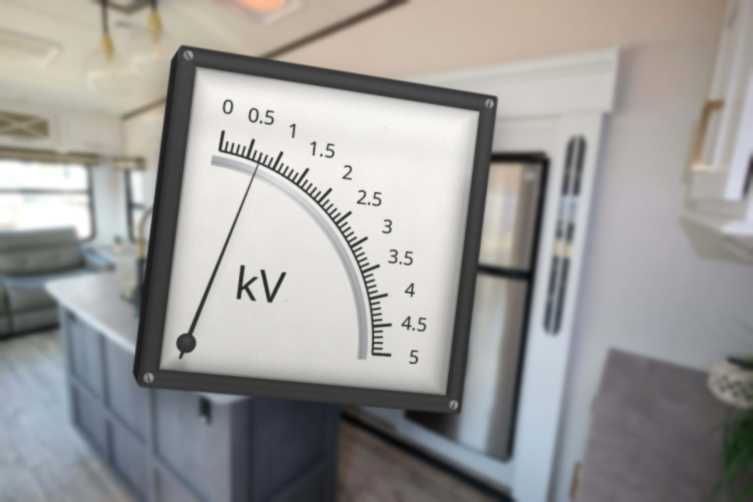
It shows 0.7 (kV)
